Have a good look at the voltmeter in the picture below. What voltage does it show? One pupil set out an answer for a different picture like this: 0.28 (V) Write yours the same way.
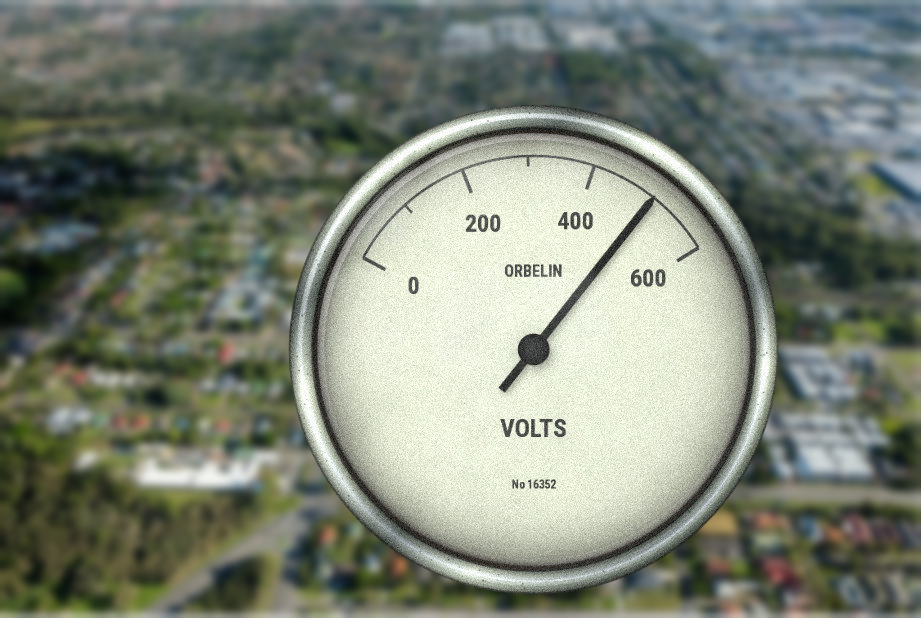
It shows 500 (V)
